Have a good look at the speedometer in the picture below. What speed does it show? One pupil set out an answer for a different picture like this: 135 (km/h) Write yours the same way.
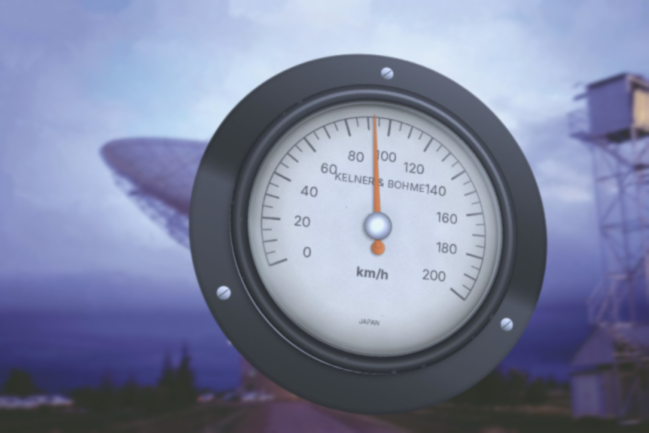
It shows 92.5 (km/h)
